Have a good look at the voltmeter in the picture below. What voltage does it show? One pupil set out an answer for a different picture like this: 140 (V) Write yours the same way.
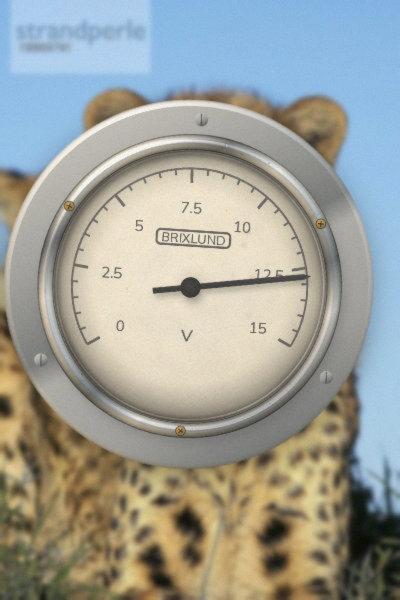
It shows 12.75 (V)
